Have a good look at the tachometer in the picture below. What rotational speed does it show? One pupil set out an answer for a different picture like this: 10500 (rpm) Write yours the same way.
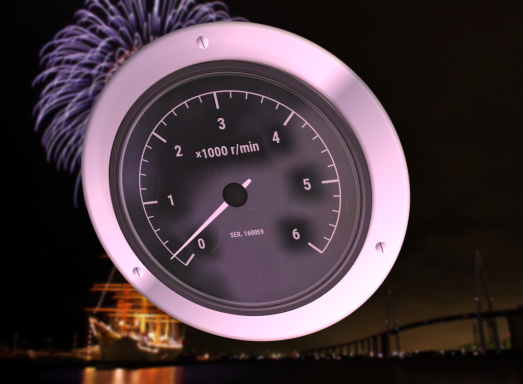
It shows 200 (rpm)
